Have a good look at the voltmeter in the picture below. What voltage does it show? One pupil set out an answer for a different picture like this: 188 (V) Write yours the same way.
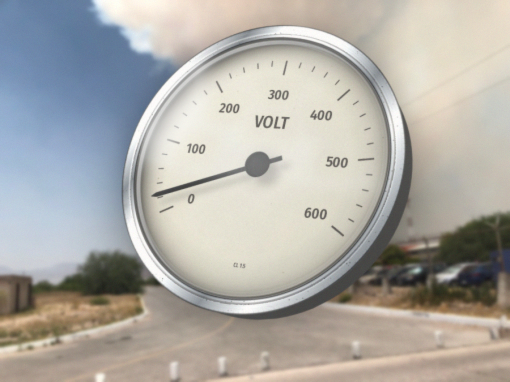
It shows 20 (V)
